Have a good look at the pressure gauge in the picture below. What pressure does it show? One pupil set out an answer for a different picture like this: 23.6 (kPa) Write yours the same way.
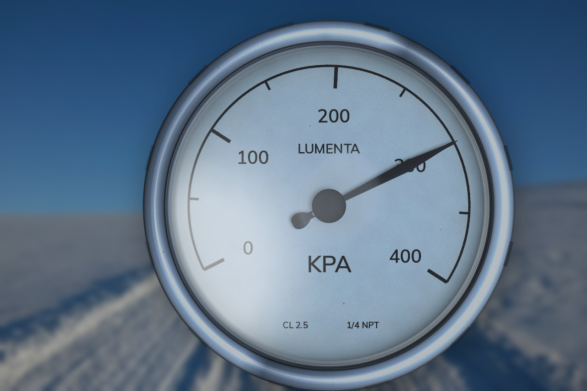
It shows 300 (kPa)
